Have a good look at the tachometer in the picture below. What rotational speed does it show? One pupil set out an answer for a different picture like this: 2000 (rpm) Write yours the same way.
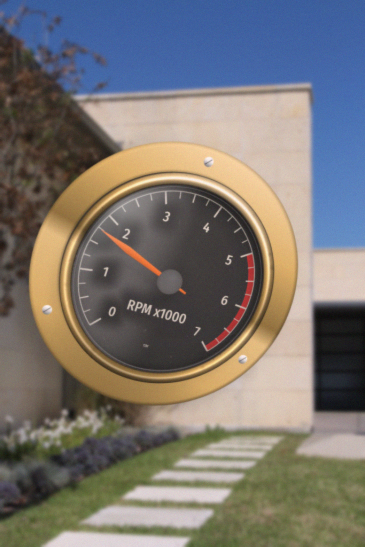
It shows 1750 (rpm)
